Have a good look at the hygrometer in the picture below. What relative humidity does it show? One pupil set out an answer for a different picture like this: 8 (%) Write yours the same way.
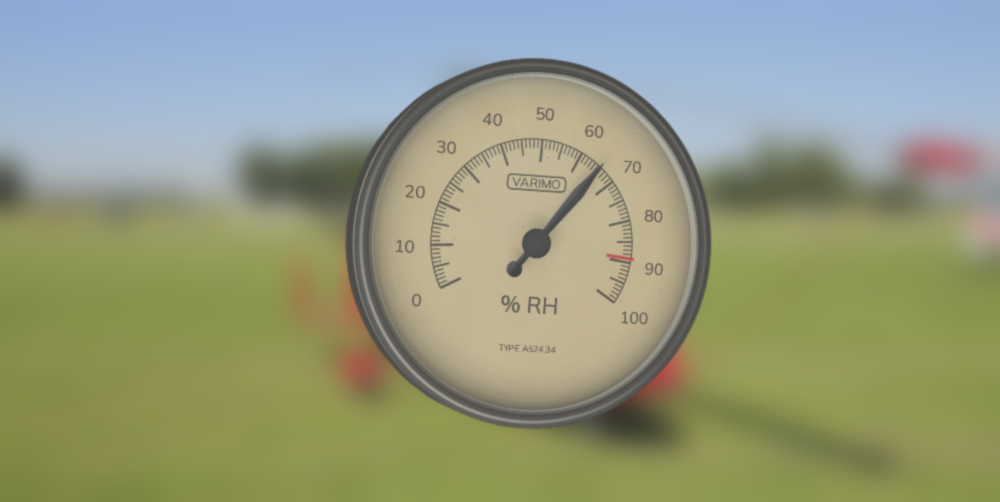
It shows 65 (%)
